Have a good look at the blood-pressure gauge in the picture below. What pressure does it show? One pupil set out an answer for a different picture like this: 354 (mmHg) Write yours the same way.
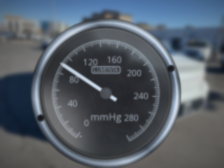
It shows 90 (mmHg)
